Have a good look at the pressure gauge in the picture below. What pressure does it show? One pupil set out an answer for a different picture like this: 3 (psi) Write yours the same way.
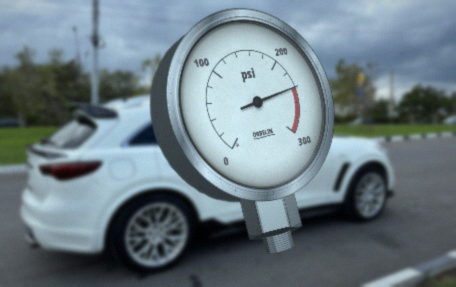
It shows 240 (psi)
